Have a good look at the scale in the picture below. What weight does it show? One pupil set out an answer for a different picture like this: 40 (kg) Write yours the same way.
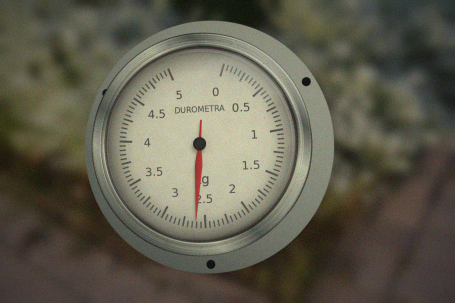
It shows 2.6 (kg)
